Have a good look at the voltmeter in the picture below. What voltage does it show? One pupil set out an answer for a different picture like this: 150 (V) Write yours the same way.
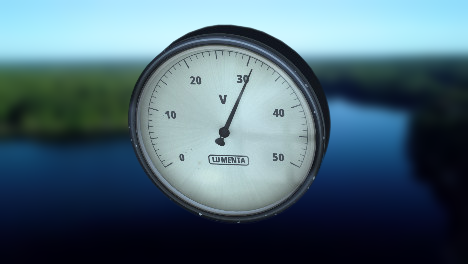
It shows 31 (V)
